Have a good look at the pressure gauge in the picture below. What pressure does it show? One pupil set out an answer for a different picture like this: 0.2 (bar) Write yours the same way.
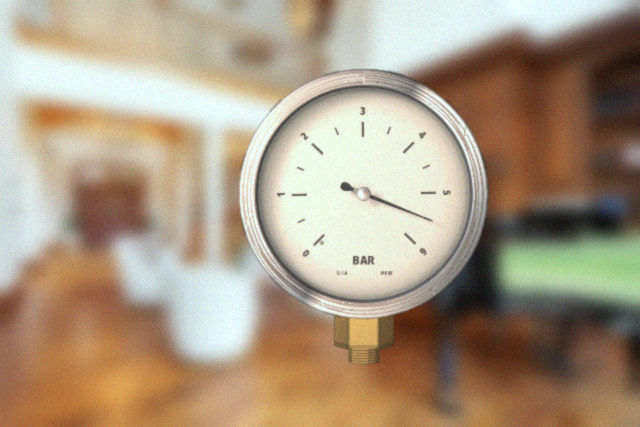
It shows 5.5 (bar)
